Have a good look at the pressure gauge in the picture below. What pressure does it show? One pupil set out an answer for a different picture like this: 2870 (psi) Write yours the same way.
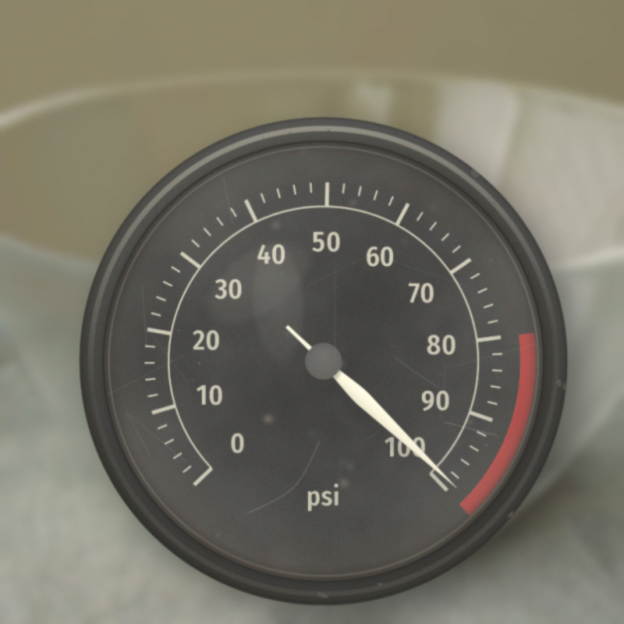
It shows 99 (psi)
